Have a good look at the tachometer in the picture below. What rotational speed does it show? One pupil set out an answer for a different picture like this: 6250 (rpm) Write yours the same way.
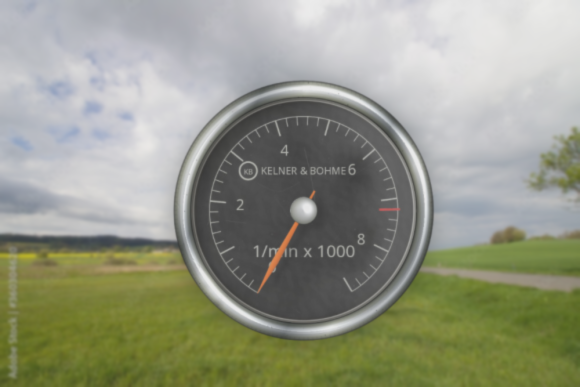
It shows 0 (rpm)
